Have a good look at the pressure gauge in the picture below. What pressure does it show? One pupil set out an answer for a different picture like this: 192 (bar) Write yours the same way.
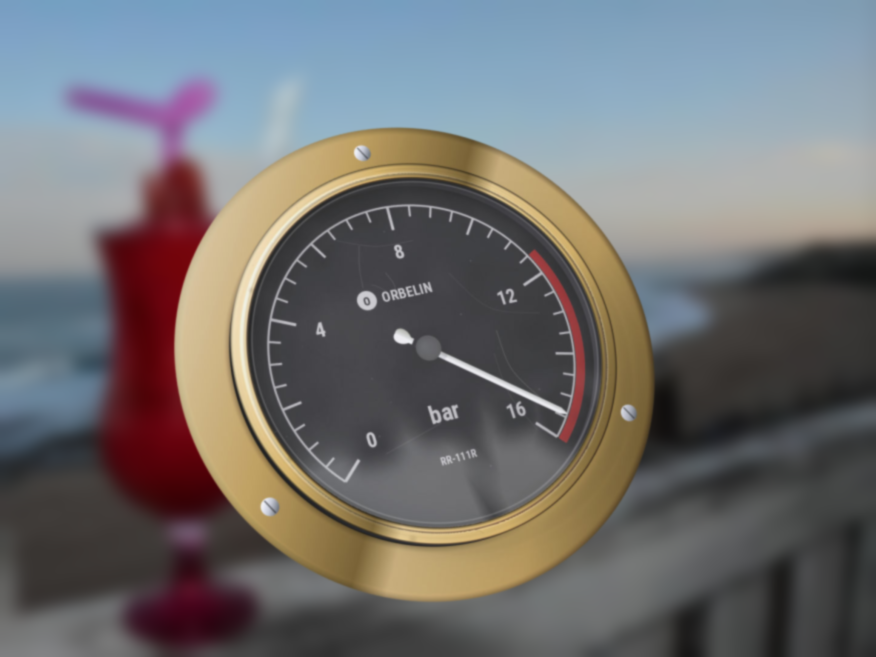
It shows 15.5 (bar)
